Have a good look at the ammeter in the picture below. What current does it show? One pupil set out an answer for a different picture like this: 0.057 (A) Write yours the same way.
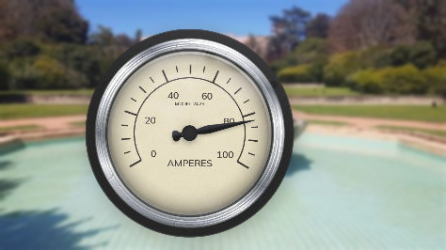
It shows 82.5 (A)
